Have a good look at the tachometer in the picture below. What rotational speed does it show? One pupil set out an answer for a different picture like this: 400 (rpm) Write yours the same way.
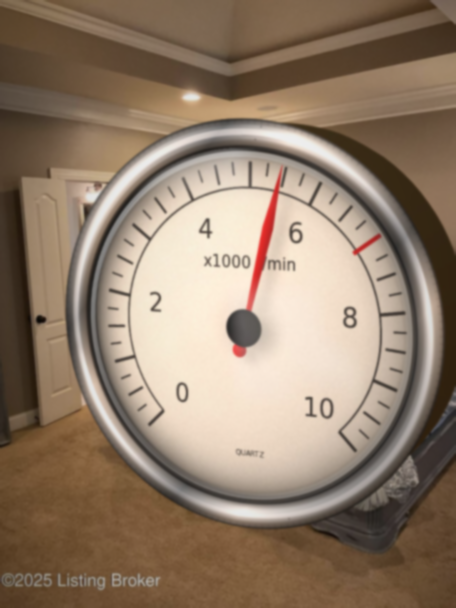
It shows 5500 (rpm)
